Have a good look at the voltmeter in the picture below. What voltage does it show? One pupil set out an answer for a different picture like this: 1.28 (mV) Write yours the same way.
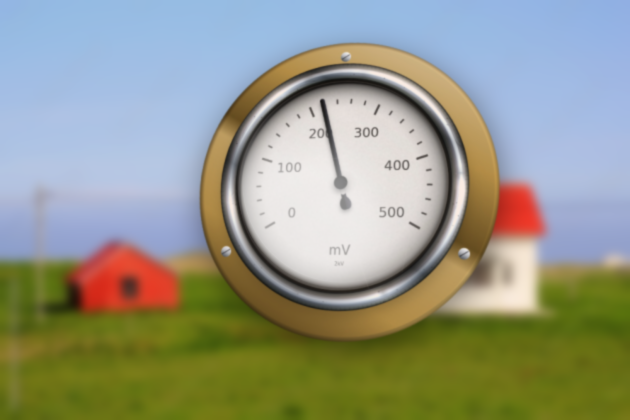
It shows 220 (mV)
